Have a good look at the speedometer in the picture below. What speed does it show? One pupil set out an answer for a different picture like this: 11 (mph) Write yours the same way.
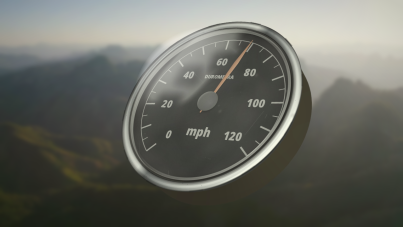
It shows 70 (mph)
